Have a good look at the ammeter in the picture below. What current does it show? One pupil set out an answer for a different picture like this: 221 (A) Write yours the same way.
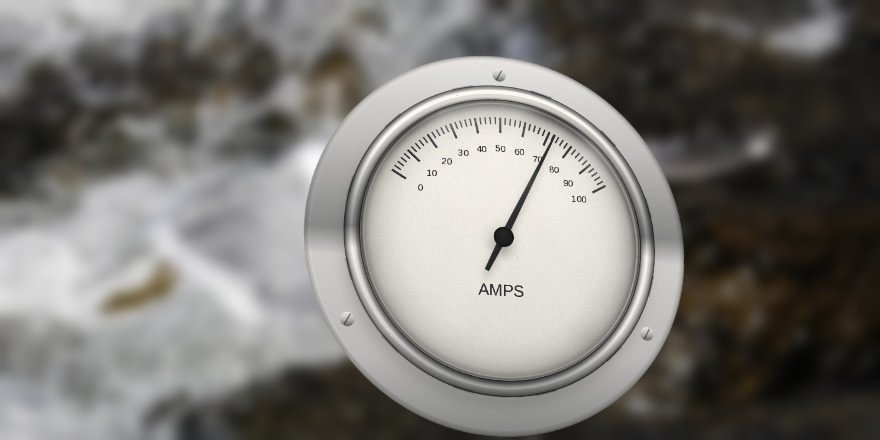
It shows 72 (A)
